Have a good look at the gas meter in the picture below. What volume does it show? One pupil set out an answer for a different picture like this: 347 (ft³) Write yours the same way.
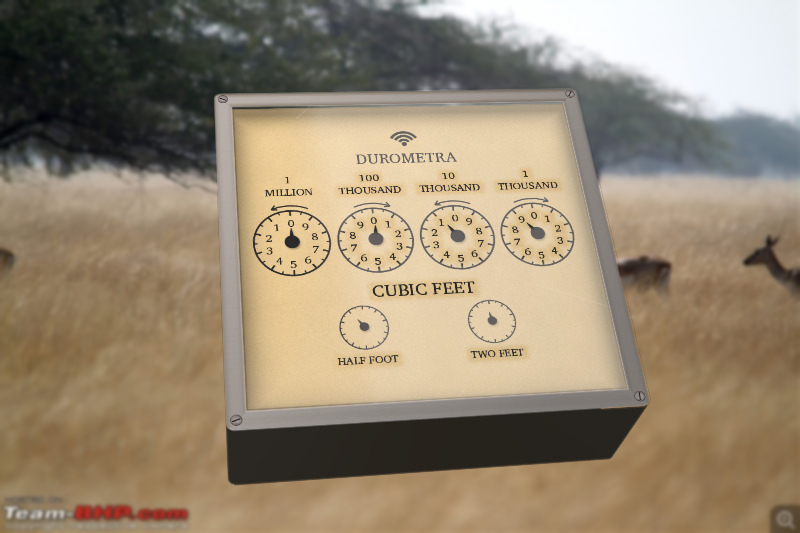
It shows 900 (ft³)
